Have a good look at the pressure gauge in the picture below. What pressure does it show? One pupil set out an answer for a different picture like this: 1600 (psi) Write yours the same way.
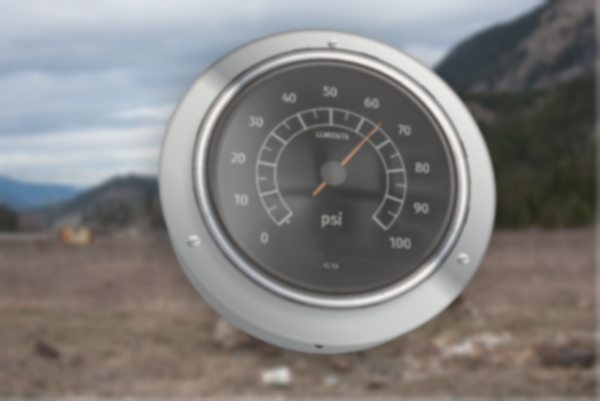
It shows 65 (psi)
